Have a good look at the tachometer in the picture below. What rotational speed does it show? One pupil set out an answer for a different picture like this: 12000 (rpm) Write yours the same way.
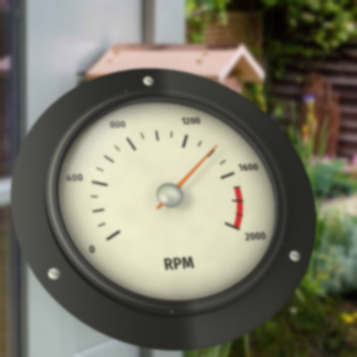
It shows 1400 (rpm)
